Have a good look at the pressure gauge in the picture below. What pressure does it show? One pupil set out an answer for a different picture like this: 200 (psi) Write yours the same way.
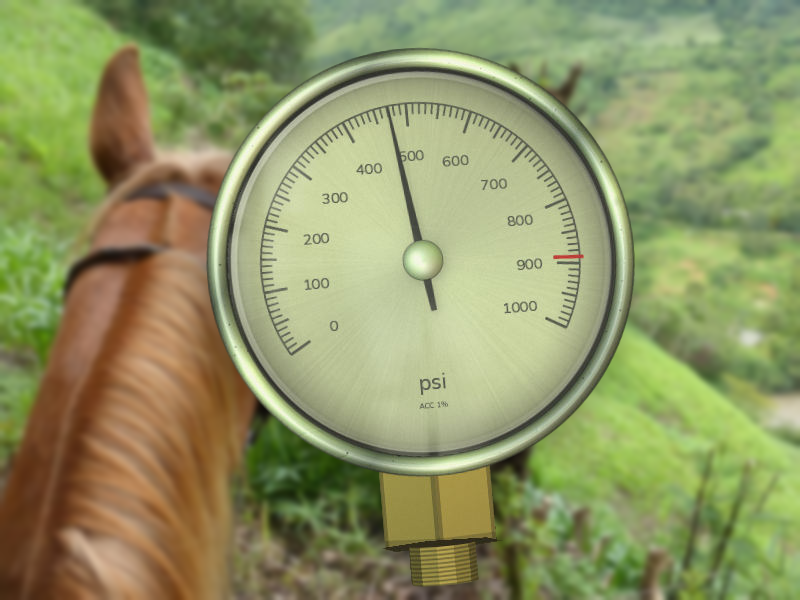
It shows 470 (psi)
